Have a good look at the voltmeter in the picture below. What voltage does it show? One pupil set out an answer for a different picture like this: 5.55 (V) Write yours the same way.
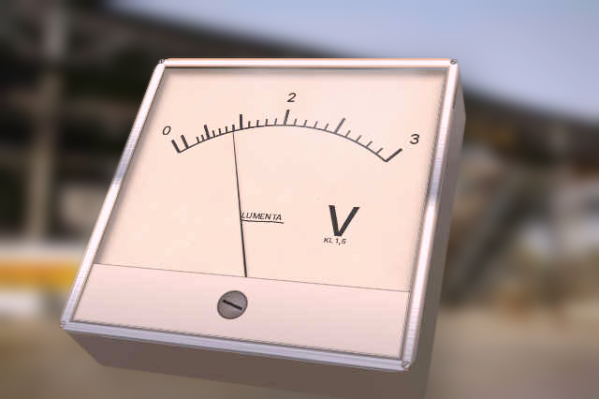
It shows 1.4 (V)
